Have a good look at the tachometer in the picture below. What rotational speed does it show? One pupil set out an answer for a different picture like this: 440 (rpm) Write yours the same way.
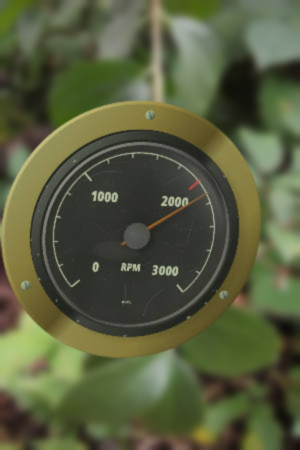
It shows 2100 (rpm)
